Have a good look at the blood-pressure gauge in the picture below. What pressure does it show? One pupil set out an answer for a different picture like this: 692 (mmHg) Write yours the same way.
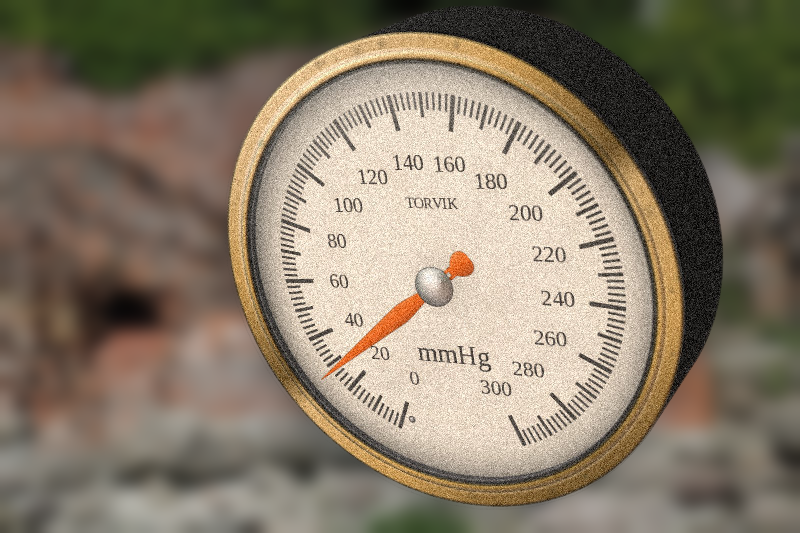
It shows 28 (mmHg)
